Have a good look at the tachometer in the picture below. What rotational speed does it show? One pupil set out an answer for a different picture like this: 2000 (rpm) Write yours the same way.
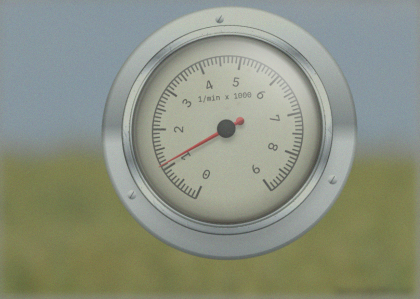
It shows 1100 (rpm)
